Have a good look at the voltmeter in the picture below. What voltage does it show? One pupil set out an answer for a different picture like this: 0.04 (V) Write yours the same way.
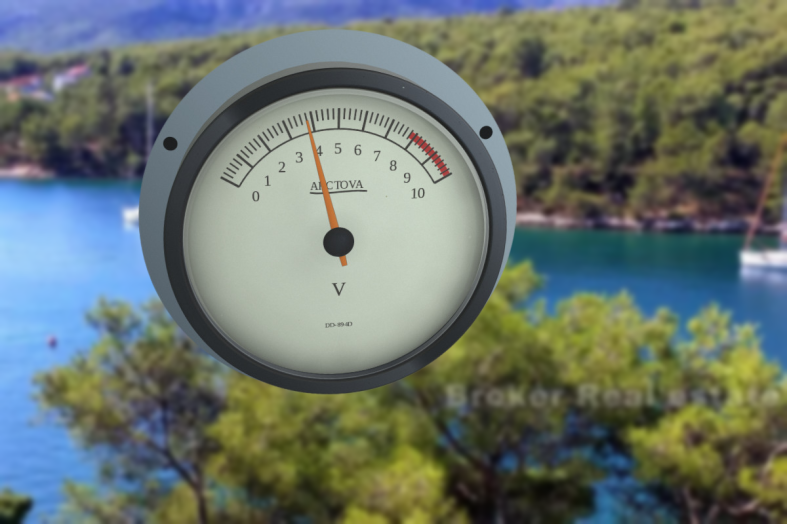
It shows 3.8 (V)
